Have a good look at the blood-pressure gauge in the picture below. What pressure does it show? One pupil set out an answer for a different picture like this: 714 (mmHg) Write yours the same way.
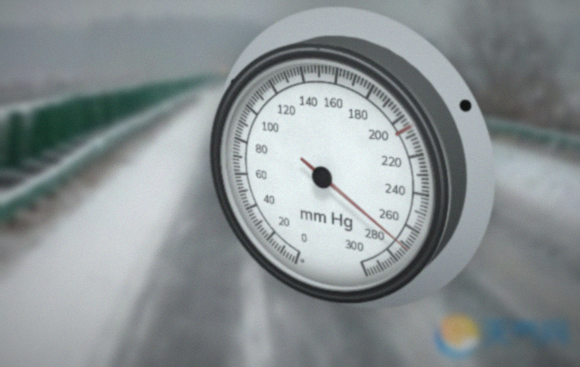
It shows 270 (mmHg)
